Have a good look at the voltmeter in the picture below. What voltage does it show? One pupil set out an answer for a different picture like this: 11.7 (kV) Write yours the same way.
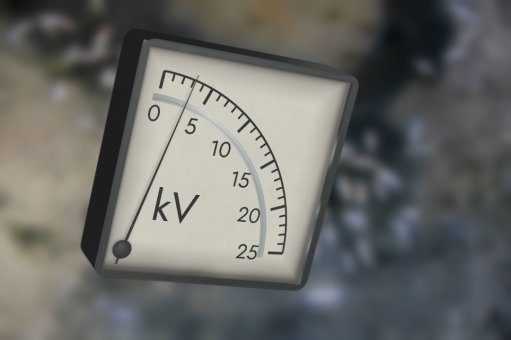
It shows 3 (kV)
